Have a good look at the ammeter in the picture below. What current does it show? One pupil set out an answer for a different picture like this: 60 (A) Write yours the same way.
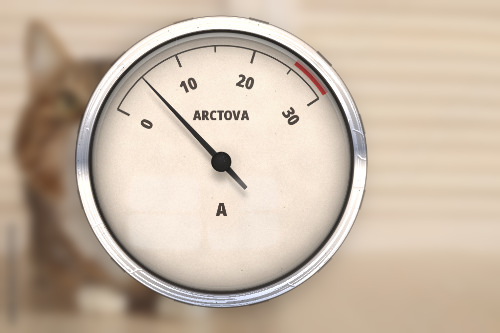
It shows 5 (A)
